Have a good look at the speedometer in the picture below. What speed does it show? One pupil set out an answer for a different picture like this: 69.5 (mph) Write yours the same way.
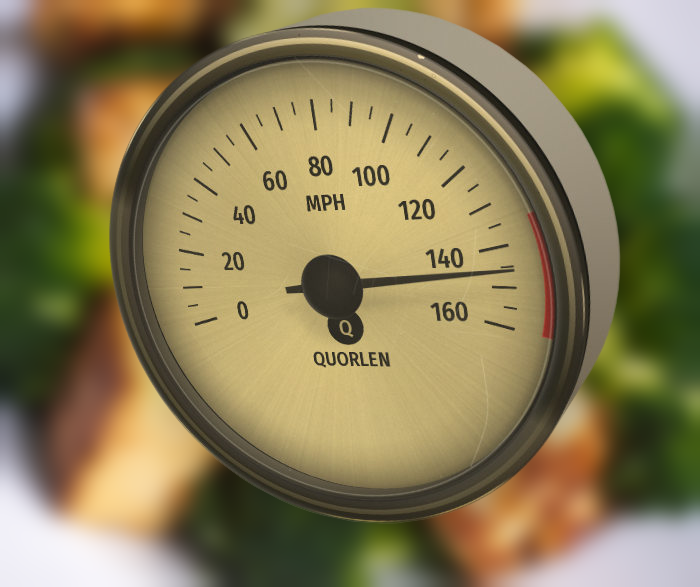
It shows 145 (mph)
